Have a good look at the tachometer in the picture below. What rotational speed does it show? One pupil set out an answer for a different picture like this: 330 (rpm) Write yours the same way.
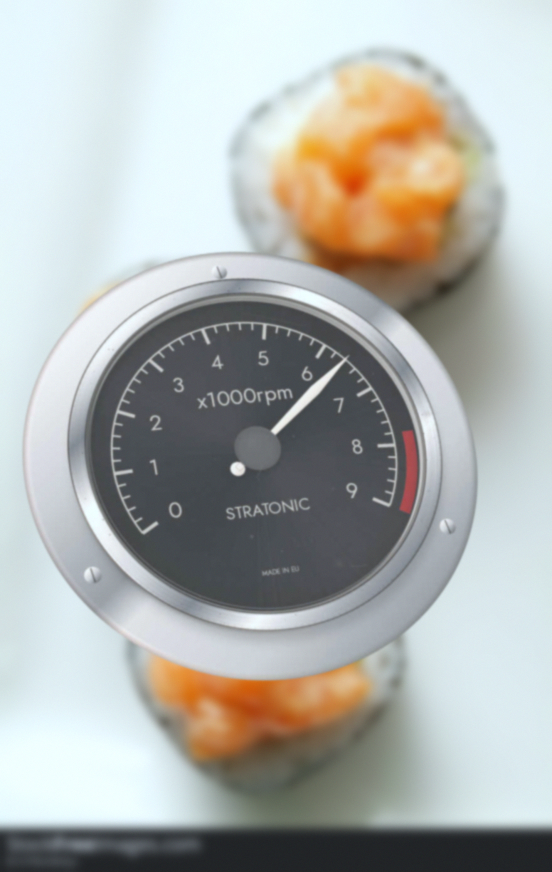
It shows 6400 (rpm)
